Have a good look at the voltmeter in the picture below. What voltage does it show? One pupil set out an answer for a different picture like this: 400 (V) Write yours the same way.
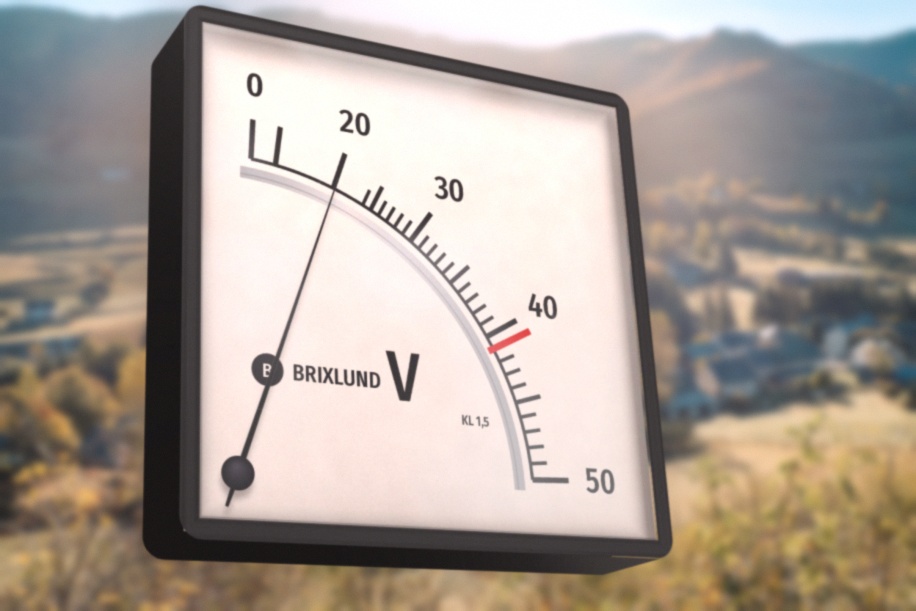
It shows 20 (V)
